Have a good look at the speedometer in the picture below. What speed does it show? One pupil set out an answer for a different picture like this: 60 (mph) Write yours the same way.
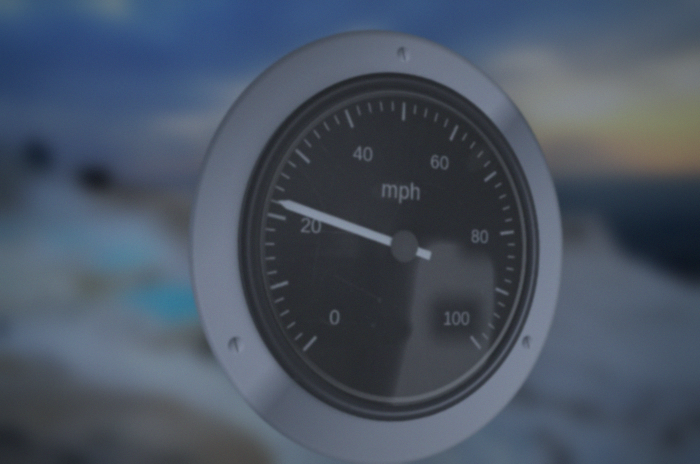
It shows 22 (mph)
